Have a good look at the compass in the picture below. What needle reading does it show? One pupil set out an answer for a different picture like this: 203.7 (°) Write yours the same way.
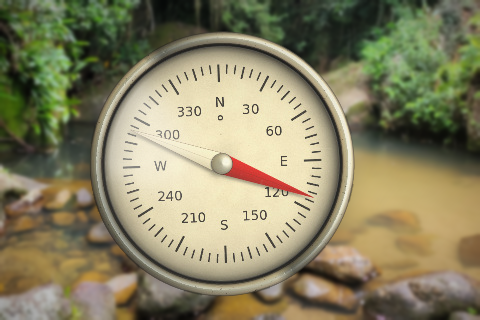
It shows 112.5 (°)
